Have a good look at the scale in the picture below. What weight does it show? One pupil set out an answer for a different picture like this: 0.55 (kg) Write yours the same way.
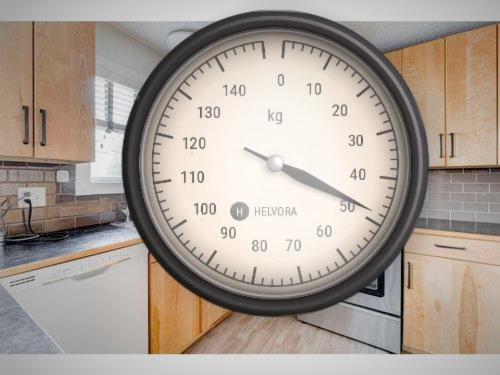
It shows 48 (kg)
